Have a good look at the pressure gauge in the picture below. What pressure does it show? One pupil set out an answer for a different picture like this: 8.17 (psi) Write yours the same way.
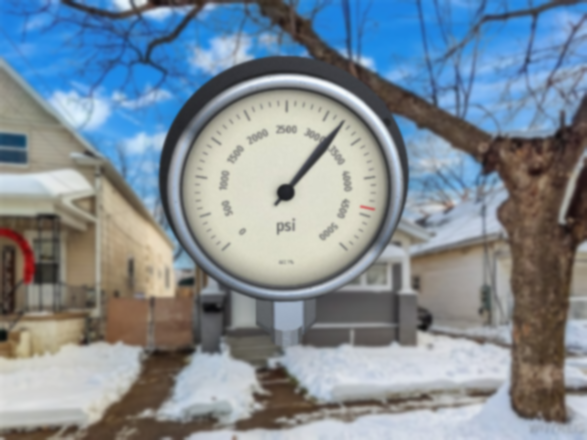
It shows 3200 (psi)
